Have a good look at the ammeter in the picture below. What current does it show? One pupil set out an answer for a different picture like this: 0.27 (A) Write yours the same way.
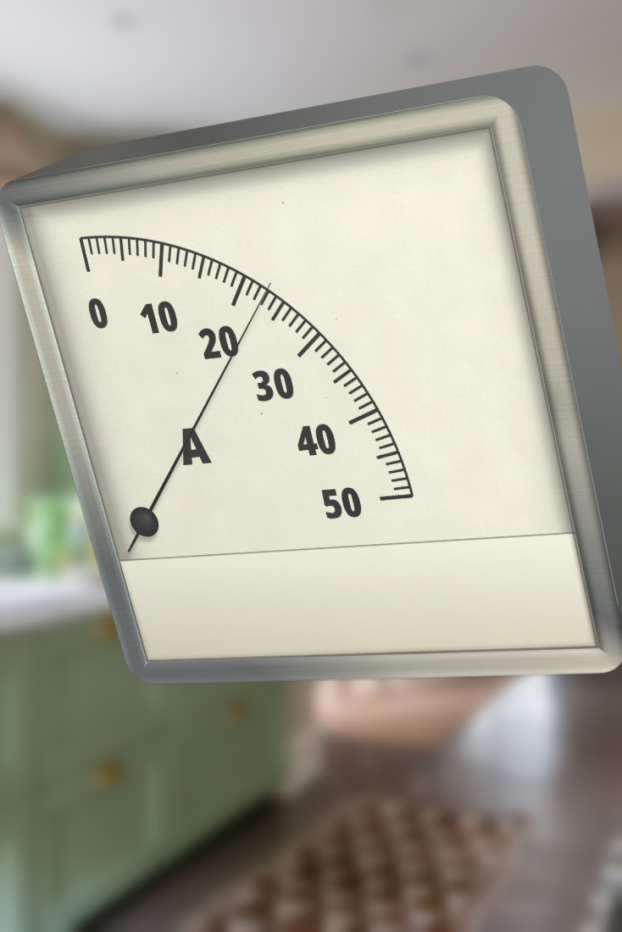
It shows 23 (A)
